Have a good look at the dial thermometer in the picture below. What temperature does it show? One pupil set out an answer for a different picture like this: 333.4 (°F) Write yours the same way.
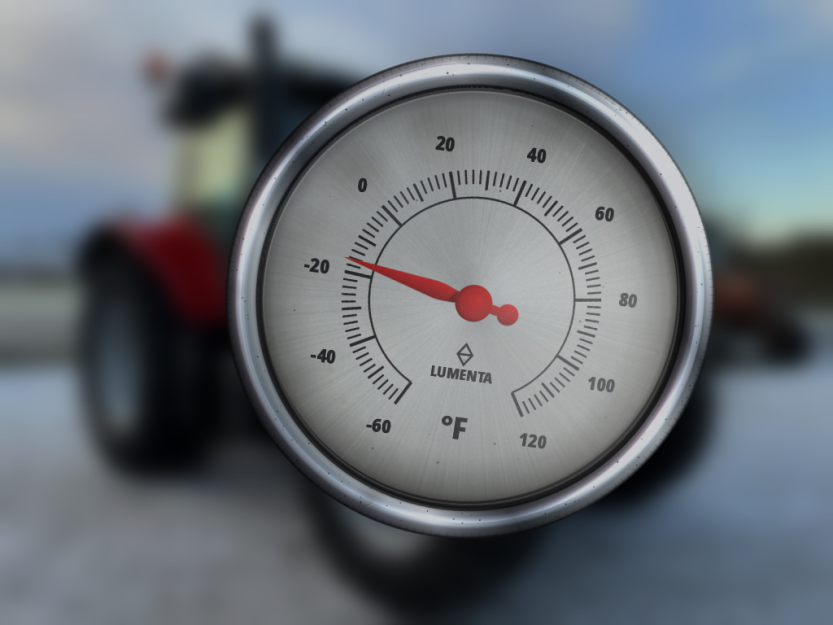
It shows -16 (°F)
